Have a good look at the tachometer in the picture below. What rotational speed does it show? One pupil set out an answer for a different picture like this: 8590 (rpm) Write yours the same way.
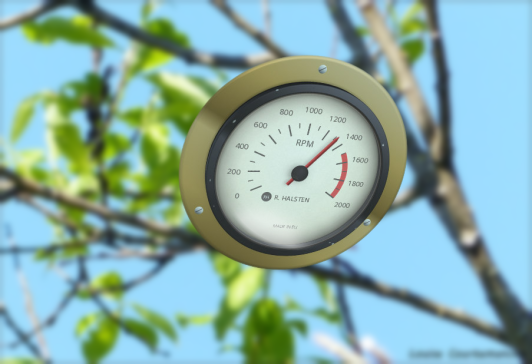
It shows 1300 (rpm)
